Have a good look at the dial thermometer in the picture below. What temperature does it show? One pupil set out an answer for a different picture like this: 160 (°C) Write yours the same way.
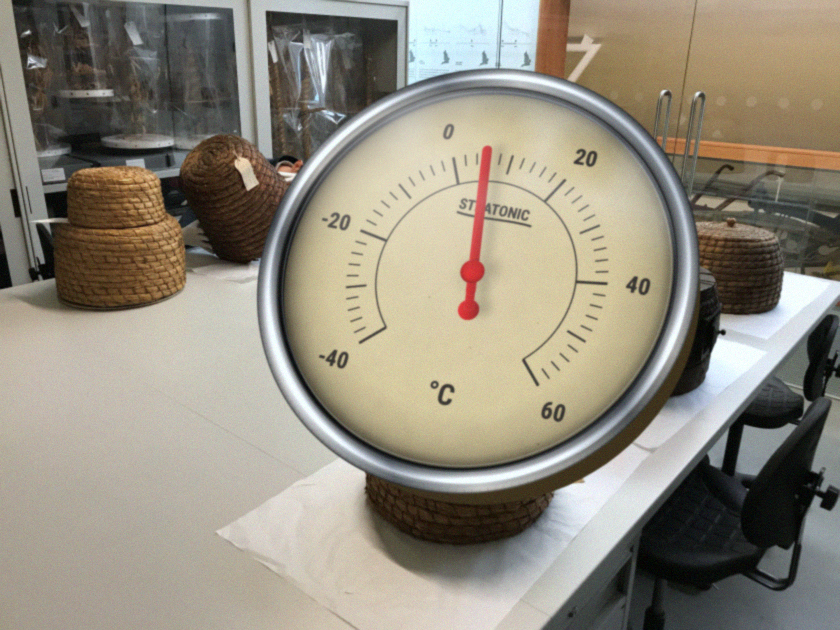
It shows 6 (°C)
